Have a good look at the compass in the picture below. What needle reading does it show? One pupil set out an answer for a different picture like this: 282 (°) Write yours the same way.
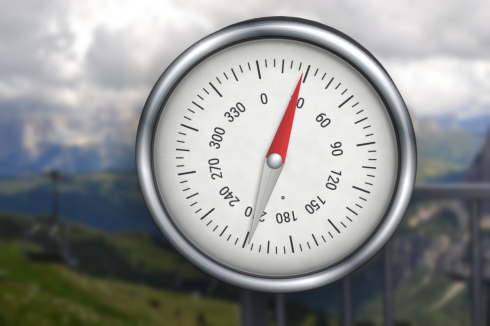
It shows 27.5 (°)
